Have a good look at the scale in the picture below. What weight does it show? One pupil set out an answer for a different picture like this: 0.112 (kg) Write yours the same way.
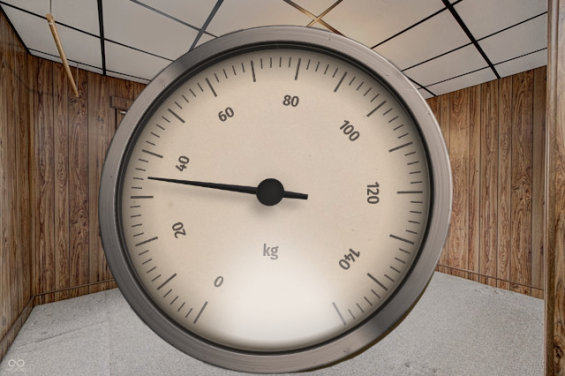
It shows 34 (kg)
